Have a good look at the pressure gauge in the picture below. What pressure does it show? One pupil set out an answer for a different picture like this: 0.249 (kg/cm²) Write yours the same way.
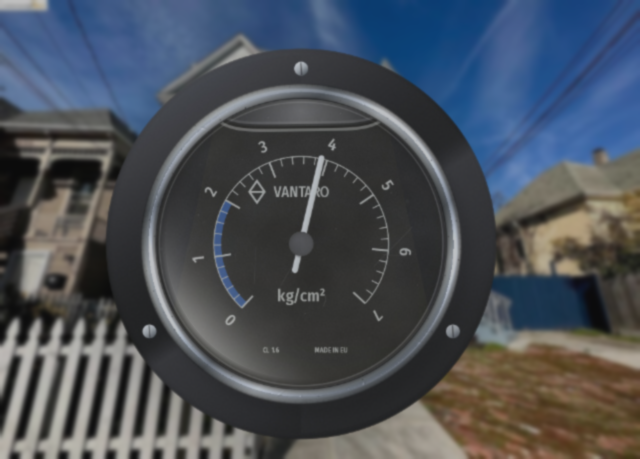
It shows 3.9 (kg/cm²)
